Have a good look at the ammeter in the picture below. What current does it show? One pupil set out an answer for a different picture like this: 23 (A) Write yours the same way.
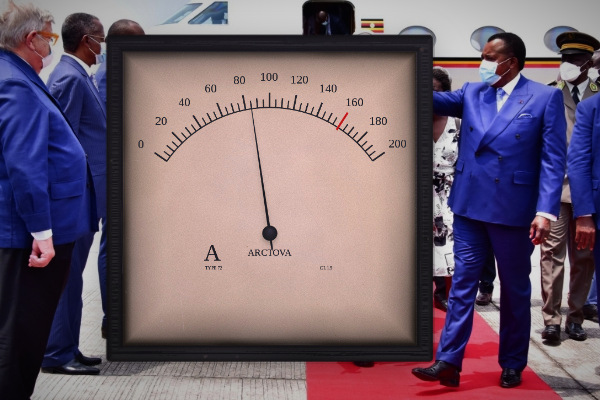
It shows 85 (A)
